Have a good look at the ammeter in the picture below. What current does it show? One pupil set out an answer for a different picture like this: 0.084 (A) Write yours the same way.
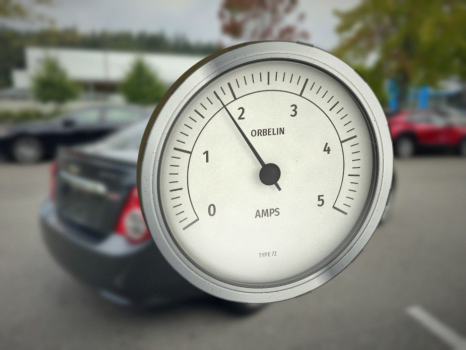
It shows 1.8 (A)
